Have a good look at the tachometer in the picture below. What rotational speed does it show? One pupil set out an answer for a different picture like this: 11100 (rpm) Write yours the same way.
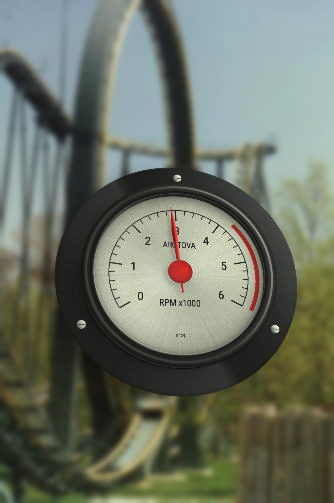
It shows 2900 (rpm)
